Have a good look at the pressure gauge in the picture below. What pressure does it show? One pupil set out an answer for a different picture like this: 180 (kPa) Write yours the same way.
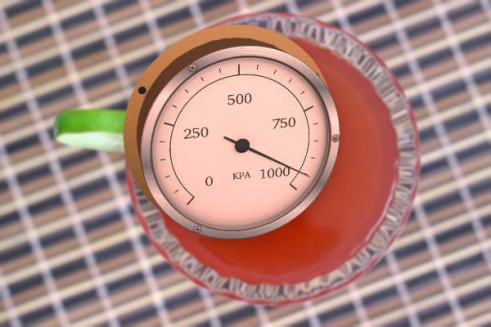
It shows 950 (kPa)
